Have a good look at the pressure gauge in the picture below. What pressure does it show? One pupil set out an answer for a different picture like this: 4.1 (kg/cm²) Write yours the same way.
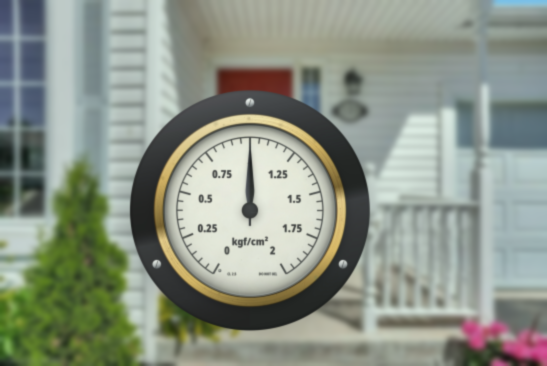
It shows 1 (kg/cm²)
